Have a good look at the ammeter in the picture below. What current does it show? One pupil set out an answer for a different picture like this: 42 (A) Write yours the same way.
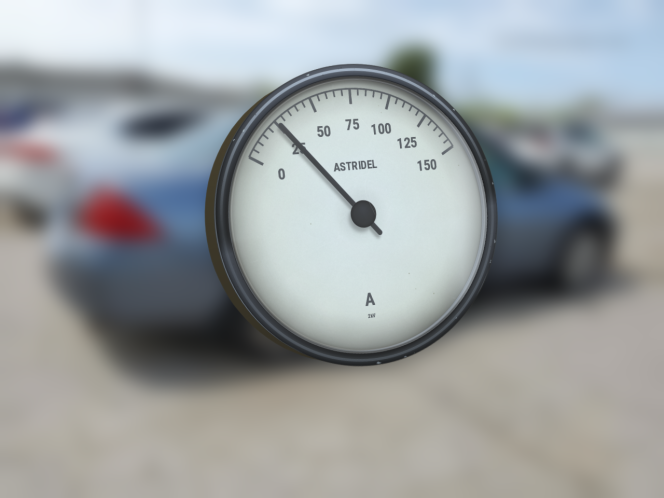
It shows 25 (A)
